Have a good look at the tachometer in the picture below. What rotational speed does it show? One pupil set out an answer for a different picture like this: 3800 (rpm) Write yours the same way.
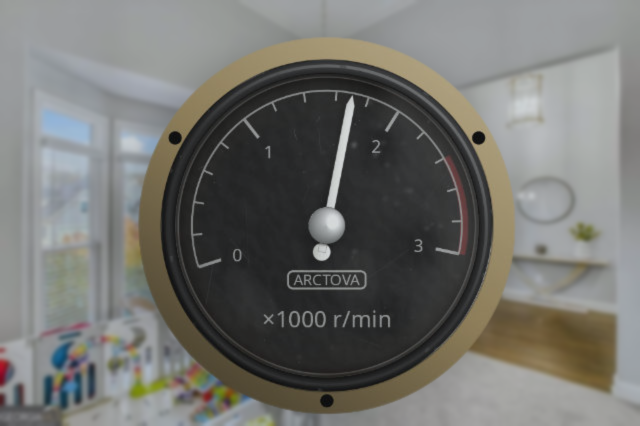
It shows 1700 (rpm)
